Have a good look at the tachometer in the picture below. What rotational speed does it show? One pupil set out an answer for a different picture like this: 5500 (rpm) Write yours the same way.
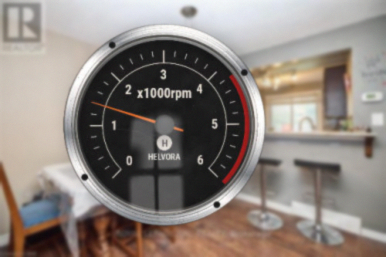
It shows 1400 (rpm)
